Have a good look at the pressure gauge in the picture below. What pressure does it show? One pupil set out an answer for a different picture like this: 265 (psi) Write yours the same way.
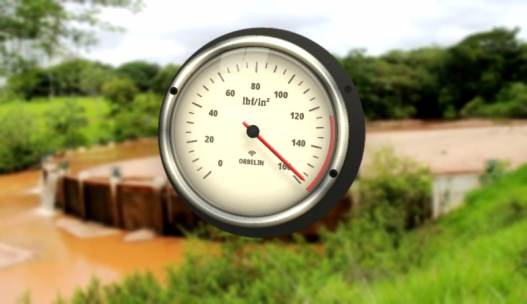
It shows 157.5 (psi)
